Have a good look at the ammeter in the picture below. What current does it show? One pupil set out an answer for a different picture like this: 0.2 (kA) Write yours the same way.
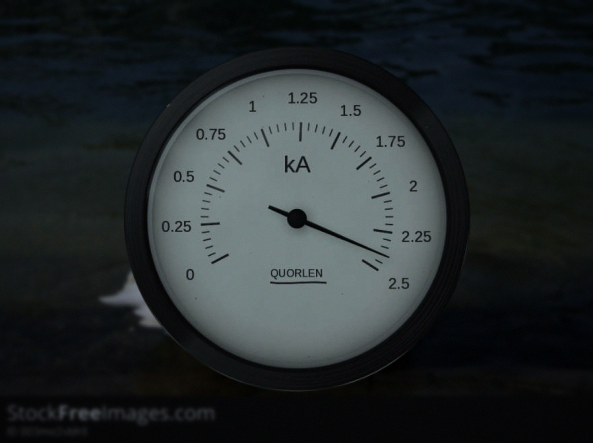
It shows 2.4 (kA)
